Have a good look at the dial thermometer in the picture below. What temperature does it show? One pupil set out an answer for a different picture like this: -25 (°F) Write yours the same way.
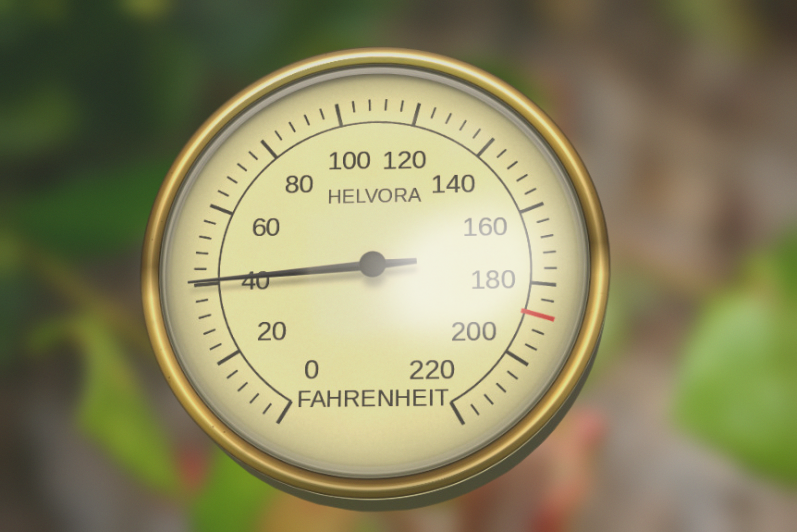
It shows 40 (°F)
